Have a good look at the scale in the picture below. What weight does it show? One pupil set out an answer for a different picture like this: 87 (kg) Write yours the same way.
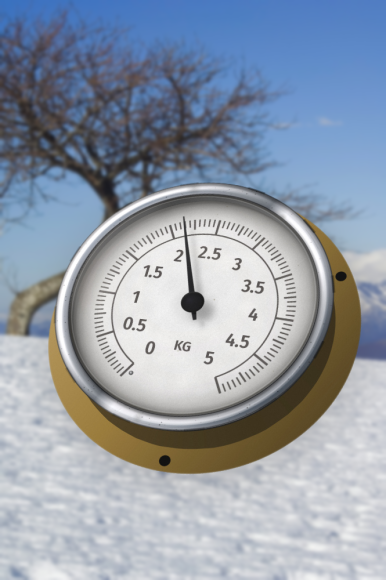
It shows 2.15 (kg)
